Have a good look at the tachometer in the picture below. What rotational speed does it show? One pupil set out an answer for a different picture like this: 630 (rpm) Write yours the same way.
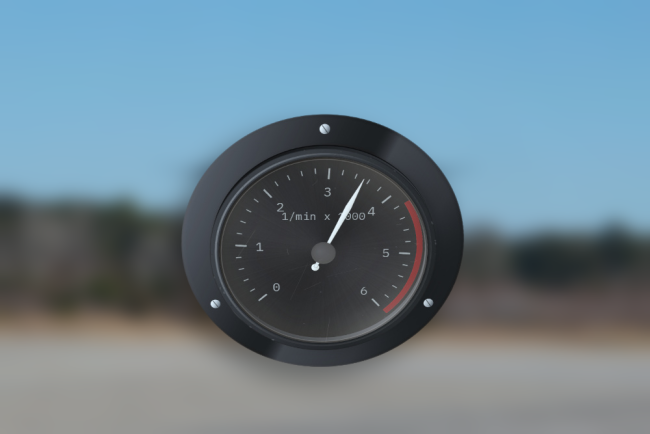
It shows 3500 (rpm)
